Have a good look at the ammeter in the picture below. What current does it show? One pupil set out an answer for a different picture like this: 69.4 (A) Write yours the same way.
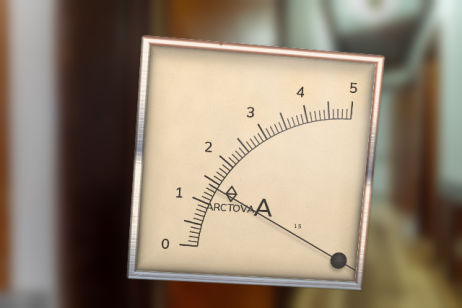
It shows 1.4 (A)
